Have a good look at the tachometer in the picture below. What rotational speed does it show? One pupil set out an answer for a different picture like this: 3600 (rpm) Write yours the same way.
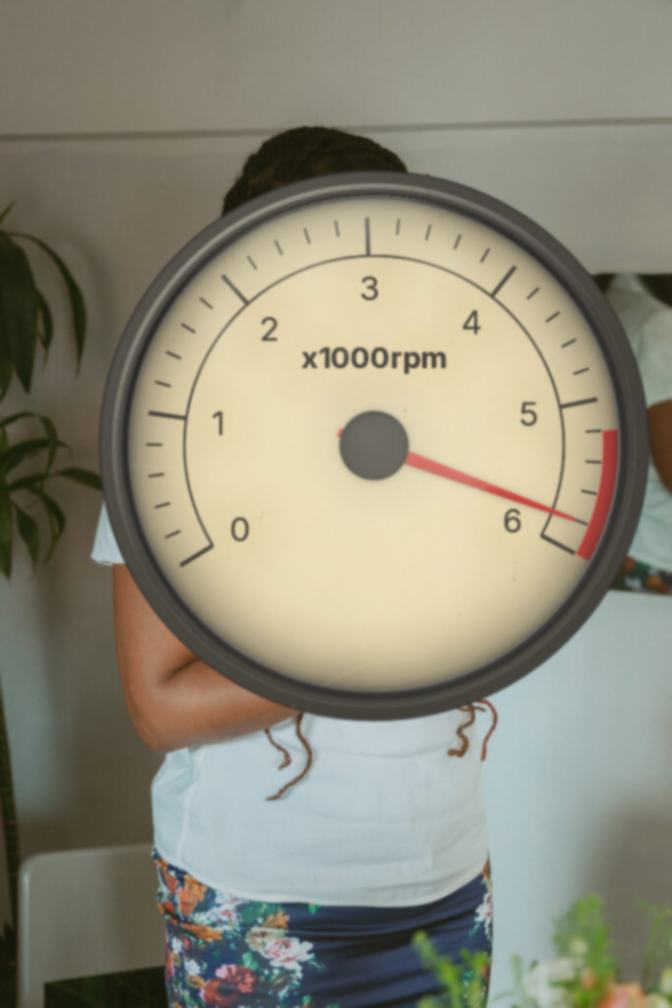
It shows 5800 (rpm)
